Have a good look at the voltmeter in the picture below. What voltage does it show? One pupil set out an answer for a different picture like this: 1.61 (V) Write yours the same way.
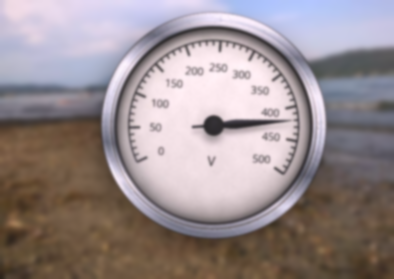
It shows 420 (V)
